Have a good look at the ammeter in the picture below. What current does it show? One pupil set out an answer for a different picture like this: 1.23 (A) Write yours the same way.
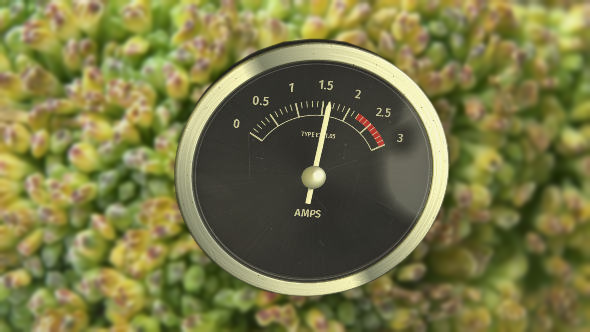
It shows 1.6 (A)
